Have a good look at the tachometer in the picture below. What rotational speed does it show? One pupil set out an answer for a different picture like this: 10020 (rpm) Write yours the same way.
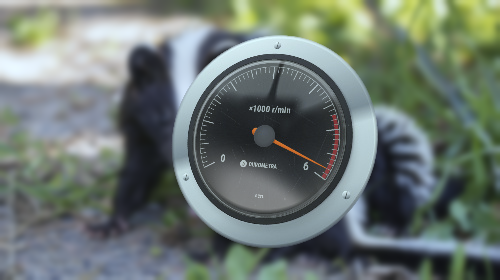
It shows 5800 (rpm)
